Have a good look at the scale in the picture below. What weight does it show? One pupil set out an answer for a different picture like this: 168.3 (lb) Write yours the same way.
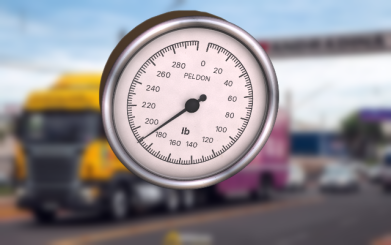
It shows 190 (lb)
